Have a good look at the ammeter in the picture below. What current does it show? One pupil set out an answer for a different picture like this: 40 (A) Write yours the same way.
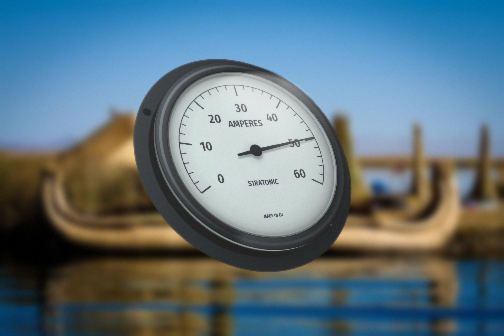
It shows 50 (A)
